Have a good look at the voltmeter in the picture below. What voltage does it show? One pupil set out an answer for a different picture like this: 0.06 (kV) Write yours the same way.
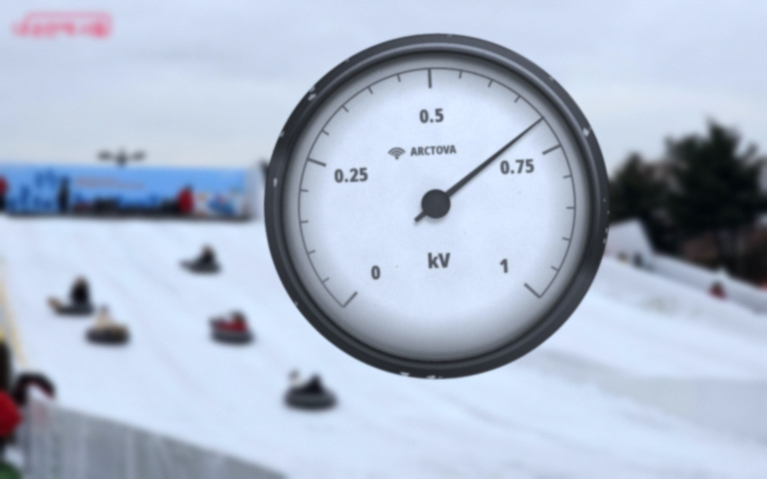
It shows 0.7 (kV)
